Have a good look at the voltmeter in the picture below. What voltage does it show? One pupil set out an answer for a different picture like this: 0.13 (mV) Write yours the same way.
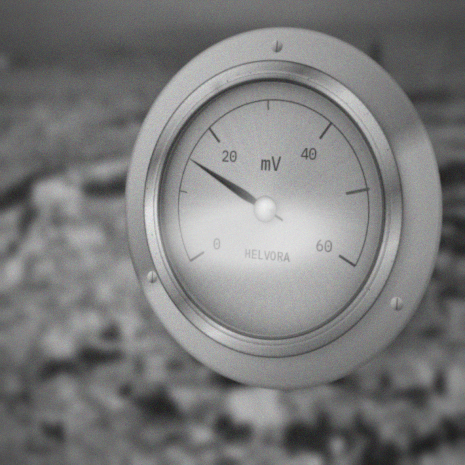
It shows 15 (mV)
